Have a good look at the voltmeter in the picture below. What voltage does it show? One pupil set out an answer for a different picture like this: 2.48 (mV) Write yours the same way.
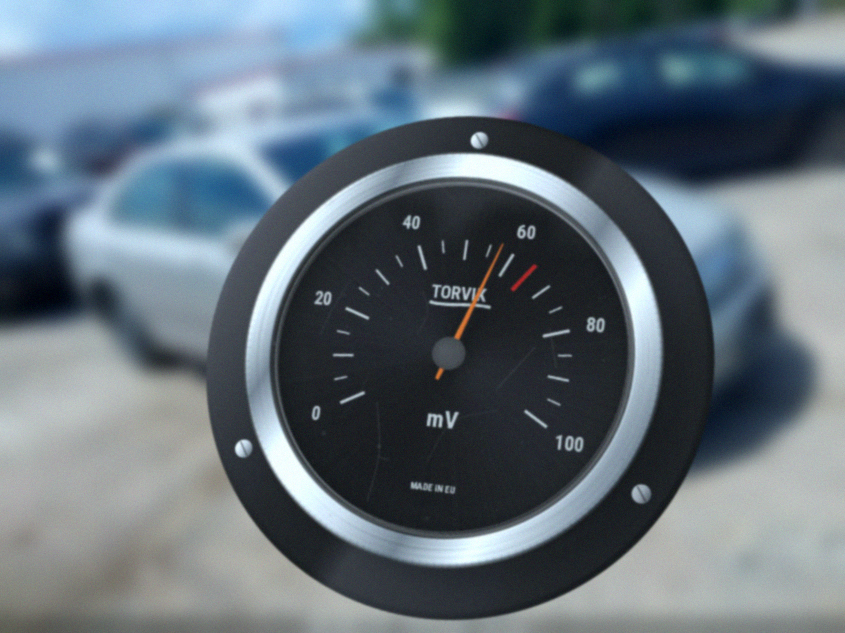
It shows 57.5 (mV)
